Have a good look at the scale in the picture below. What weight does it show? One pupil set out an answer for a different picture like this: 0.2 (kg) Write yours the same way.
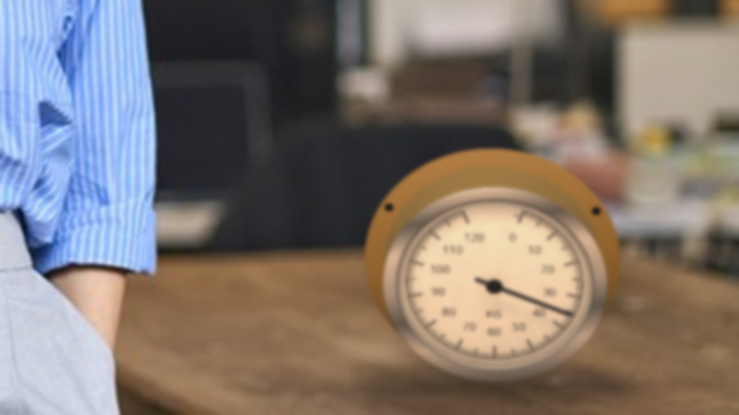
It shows 35 (kg)
